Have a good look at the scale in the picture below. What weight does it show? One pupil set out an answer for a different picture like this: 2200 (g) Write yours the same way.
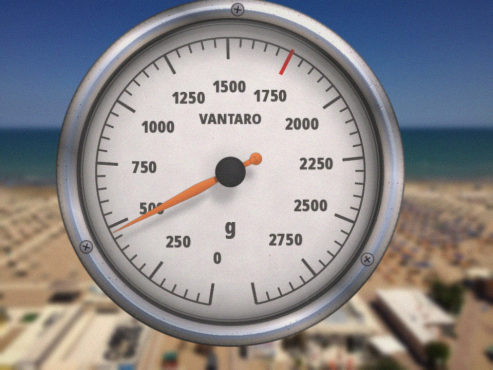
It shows 475 (g)
